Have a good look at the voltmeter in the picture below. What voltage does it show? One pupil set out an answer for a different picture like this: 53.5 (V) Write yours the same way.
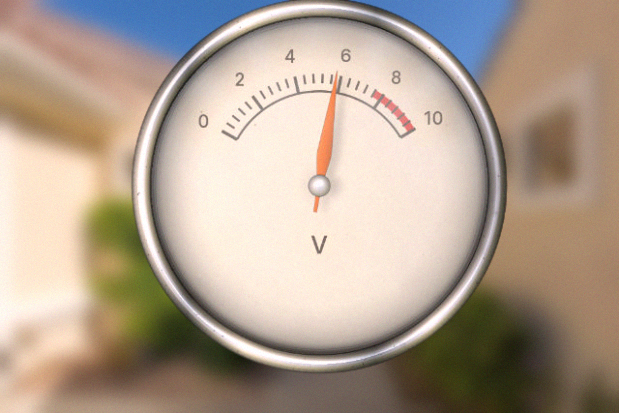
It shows 5.8 (V)
